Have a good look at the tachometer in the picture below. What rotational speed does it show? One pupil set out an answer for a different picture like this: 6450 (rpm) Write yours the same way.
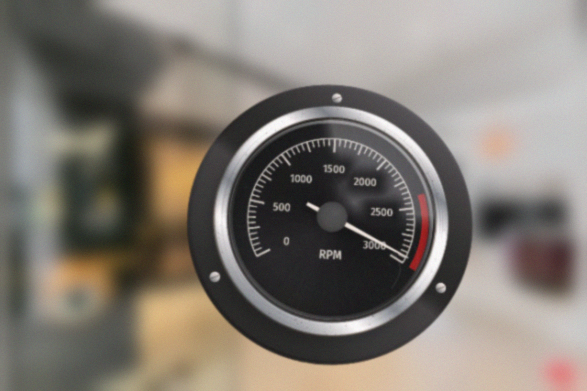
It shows 2950 (rpm)
